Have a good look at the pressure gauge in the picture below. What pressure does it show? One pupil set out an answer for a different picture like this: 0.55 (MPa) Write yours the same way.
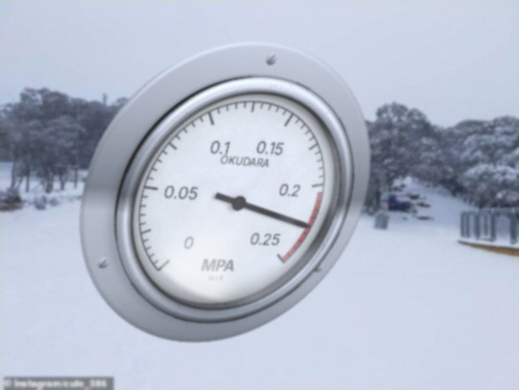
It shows 0.225 (MPa)
